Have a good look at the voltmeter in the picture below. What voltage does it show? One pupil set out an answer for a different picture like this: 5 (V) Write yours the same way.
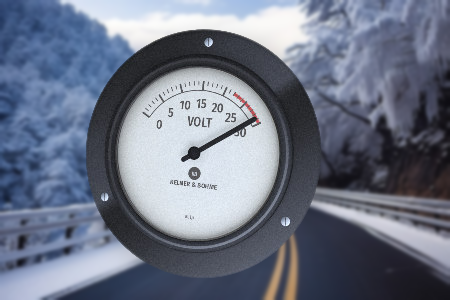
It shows 29 (V)
